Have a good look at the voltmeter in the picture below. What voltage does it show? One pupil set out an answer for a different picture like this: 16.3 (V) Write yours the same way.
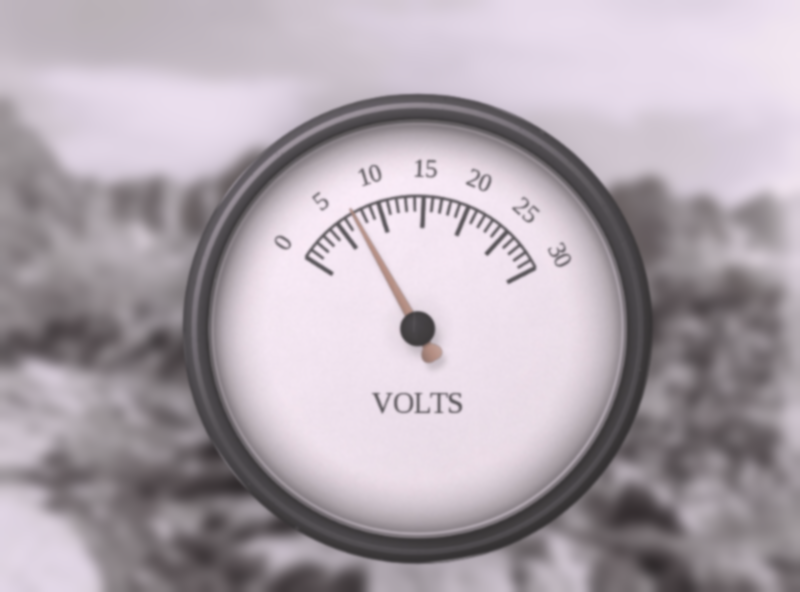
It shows 7 (V)
